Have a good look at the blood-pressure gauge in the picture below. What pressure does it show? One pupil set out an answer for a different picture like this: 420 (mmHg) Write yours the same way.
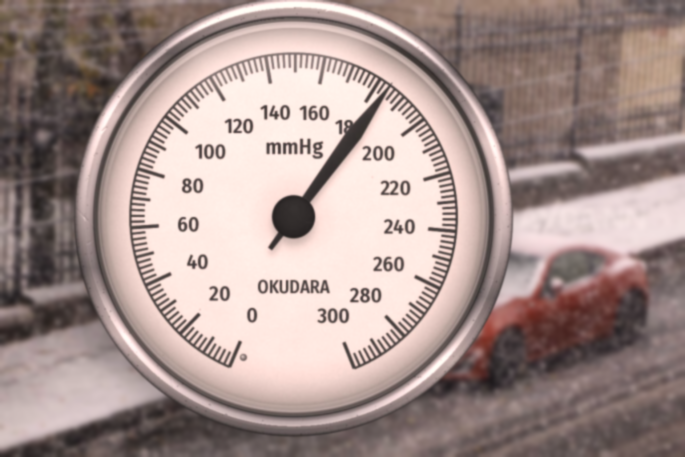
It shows 184 (mmHg)
